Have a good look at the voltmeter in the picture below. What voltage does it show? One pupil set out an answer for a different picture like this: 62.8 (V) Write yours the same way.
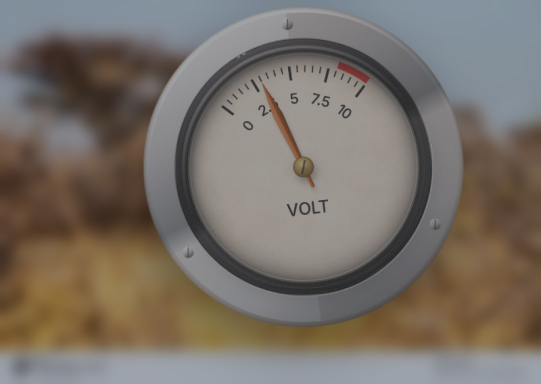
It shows 3 (V)
